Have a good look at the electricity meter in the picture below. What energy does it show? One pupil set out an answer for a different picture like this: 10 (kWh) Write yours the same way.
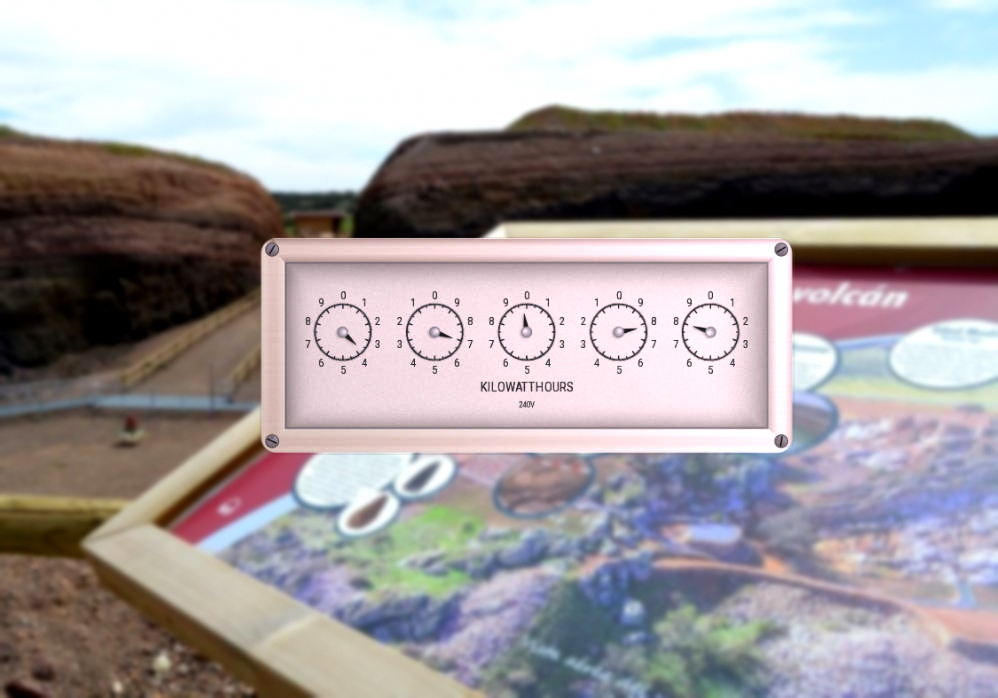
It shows 36978 (kWh)
